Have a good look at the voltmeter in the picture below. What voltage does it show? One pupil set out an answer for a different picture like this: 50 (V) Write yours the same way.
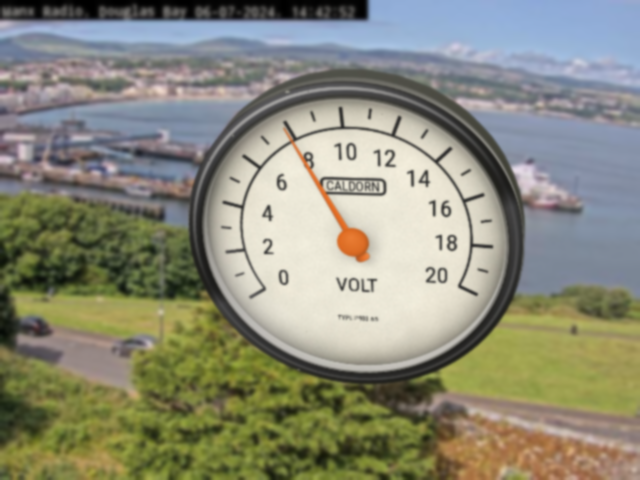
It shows 8 (V)
